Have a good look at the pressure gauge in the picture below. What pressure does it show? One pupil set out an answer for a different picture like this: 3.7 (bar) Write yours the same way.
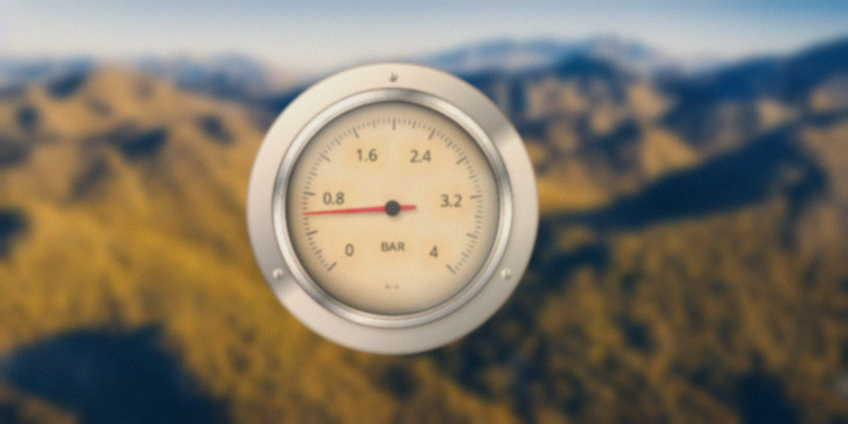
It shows 0.6 (bar)
